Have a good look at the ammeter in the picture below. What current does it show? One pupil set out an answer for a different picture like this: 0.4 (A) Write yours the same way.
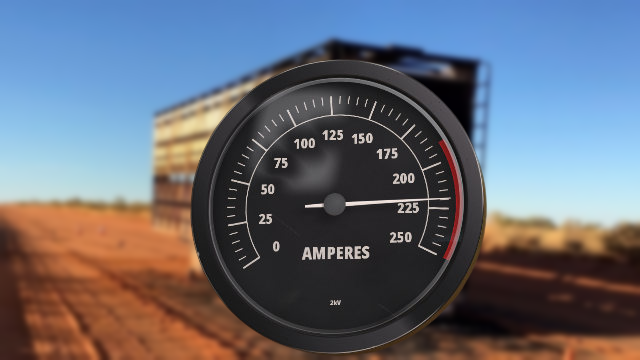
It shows 220 (A)
